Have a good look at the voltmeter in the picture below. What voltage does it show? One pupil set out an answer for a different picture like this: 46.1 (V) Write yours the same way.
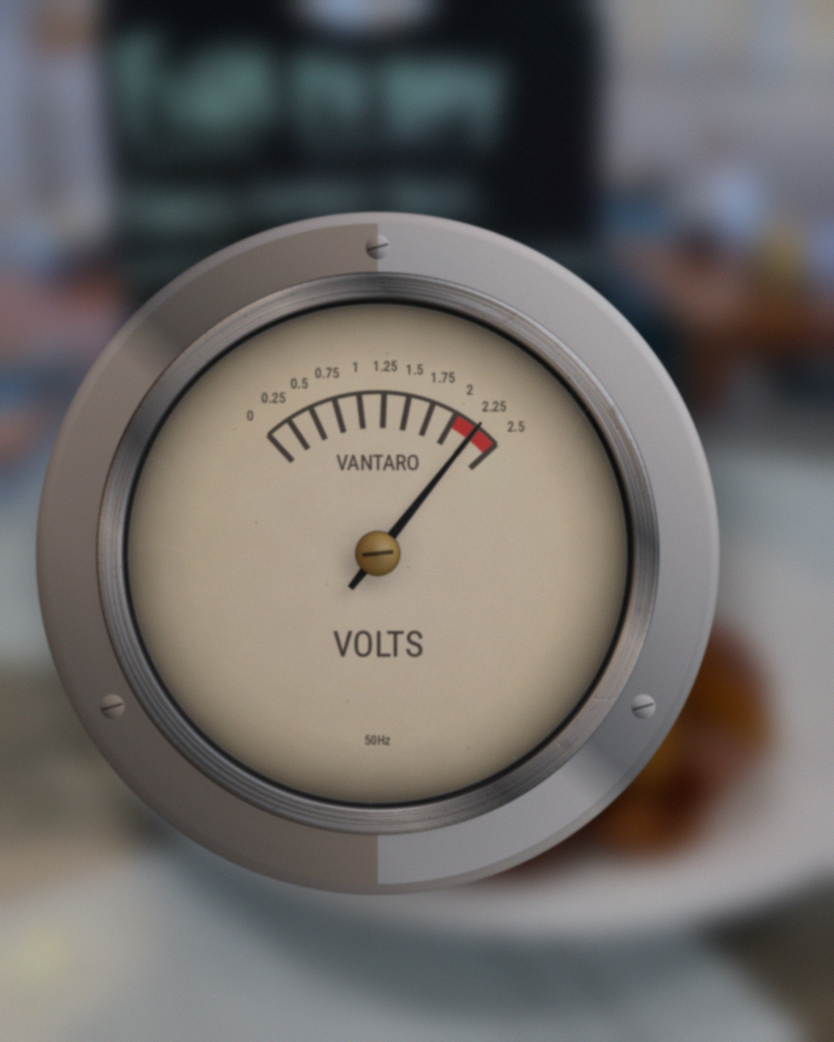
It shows 2.25 (V)
